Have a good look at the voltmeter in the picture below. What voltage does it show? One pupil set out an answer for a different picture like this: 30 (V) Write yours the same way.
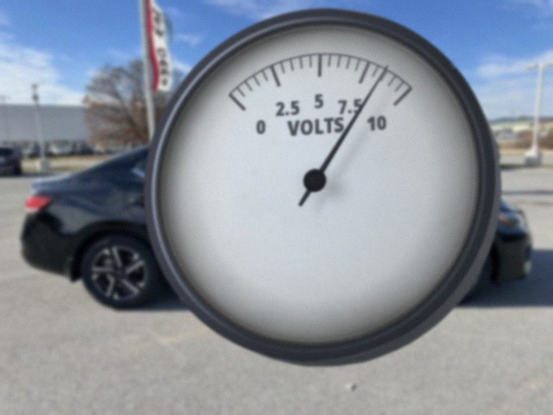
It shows 8.5 (V)
